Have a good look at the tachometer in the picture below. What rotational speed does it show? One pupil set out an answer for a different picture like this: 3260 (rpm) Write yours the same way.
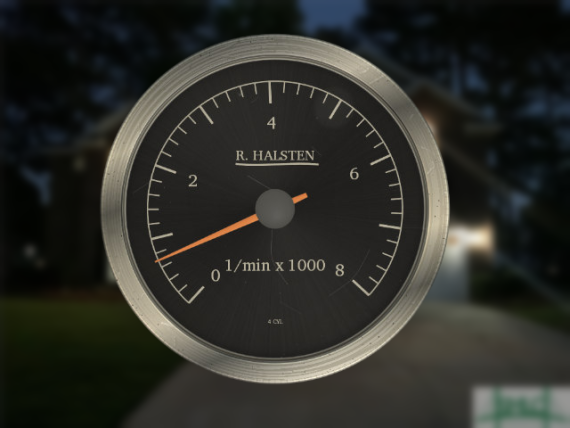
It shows 700 (rpm)
